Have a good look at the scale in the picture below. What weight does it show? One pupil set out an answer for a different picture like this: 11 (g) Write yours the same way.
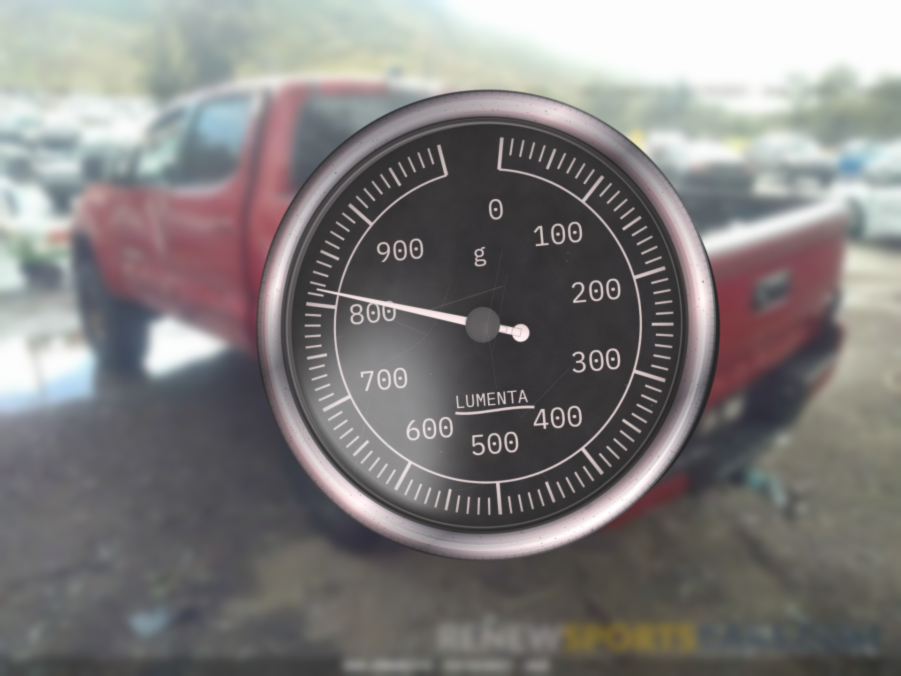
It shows 815 (g)
